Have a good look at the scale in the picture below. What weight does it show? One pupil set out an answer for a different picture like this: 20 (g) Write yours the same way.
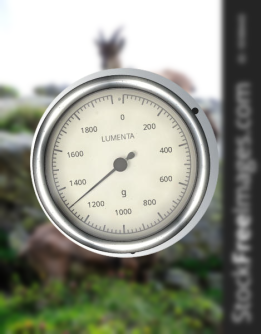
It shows 1300 (g)
